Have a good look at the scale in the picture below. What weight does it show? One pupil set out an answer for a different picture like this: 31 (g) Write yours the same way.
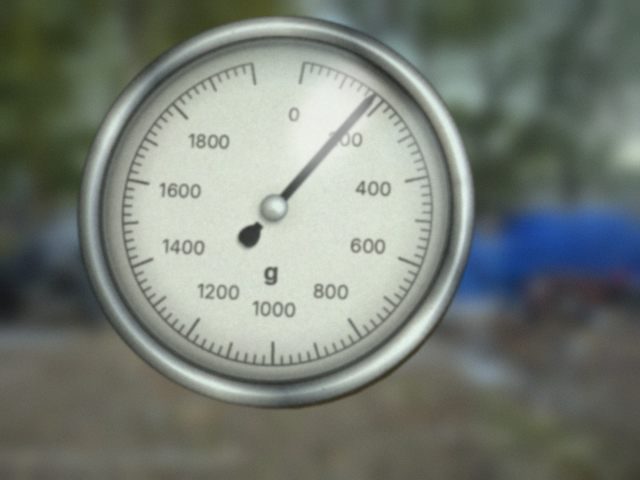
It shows 180 (g)
